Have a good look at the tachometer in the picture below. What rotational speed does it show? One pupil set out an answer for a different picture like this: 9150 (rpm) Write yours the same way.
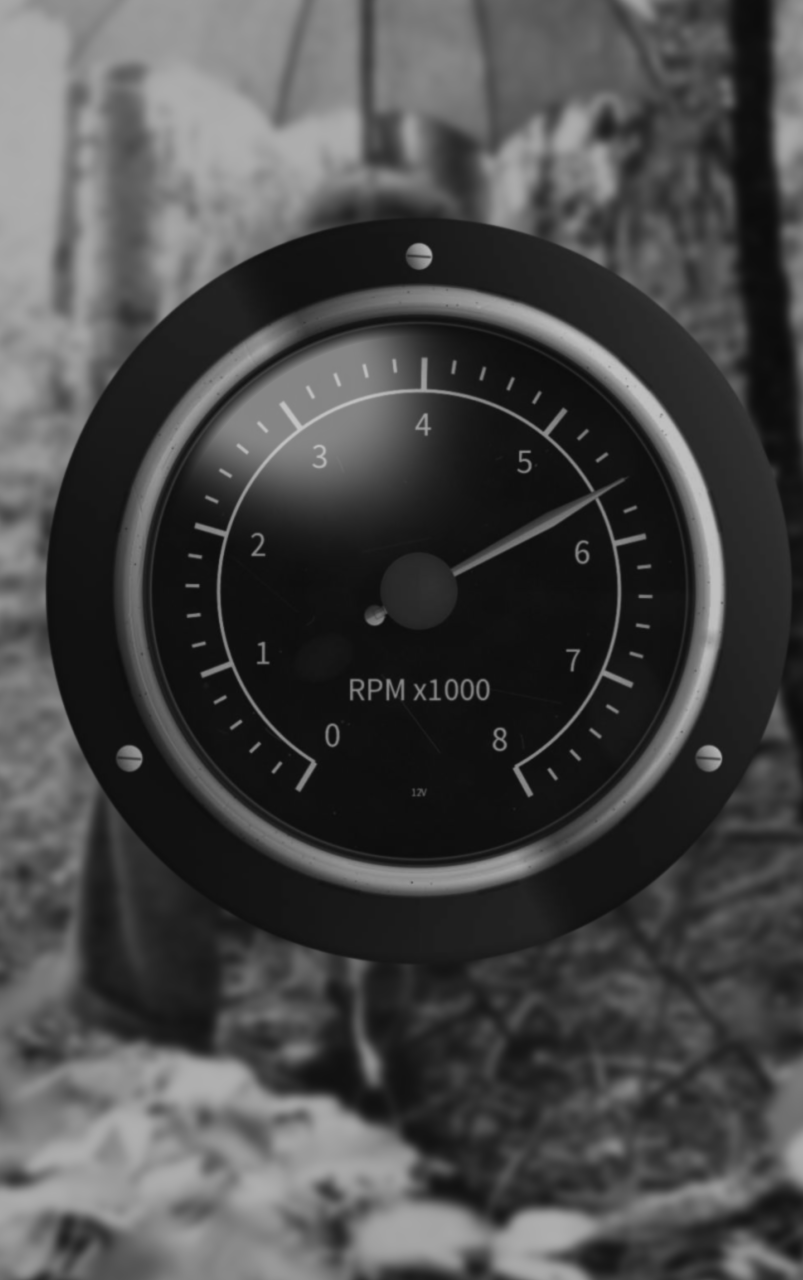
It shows 5600 (rpm)
